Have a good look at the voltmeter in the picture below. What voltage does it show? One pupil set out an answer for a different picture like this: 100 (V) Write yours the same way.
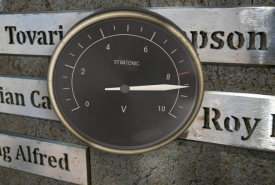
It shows 8.5 (V)
